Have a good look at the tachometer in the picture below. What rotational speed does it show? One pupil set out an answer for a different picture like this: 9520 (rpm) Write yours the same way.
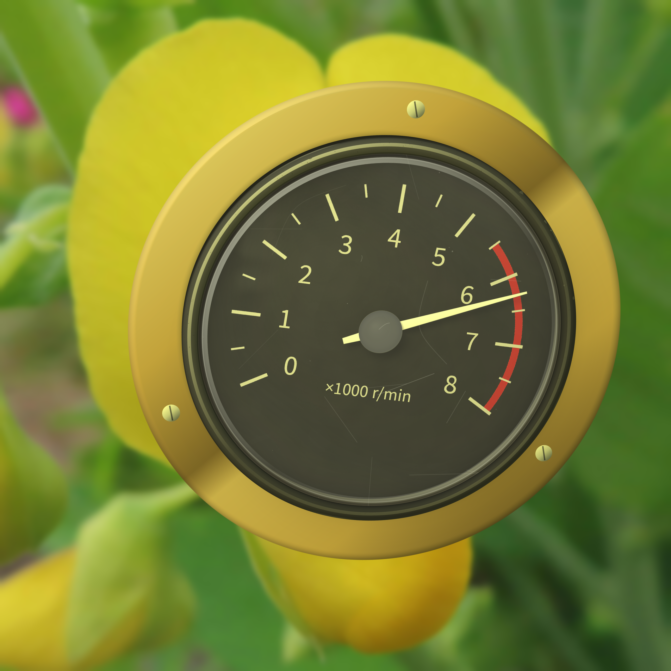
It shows 6250 (rpm)
